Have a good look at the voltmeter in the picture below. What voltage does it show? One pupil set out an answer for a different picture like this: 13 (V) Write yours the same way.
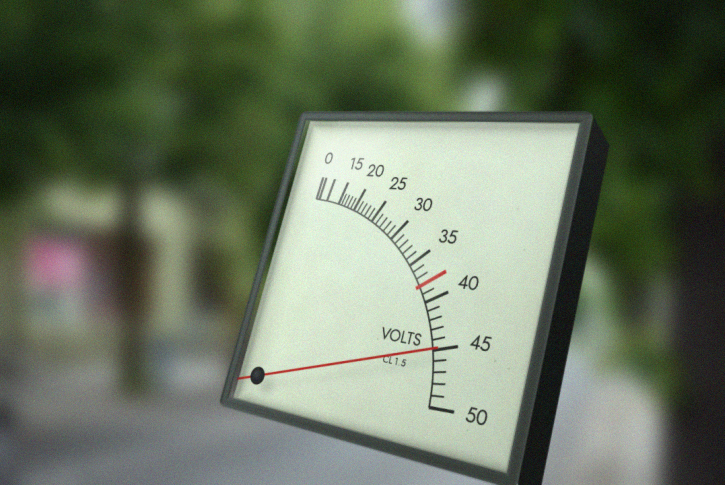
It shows 45 (V)
